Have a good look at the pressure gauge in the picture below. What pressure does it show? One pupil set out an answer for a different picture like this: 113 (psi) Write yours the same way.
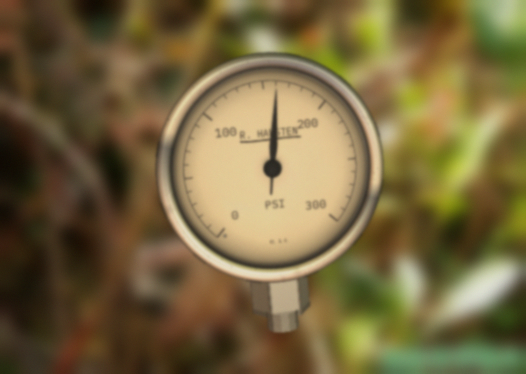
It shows 160 (psi)
